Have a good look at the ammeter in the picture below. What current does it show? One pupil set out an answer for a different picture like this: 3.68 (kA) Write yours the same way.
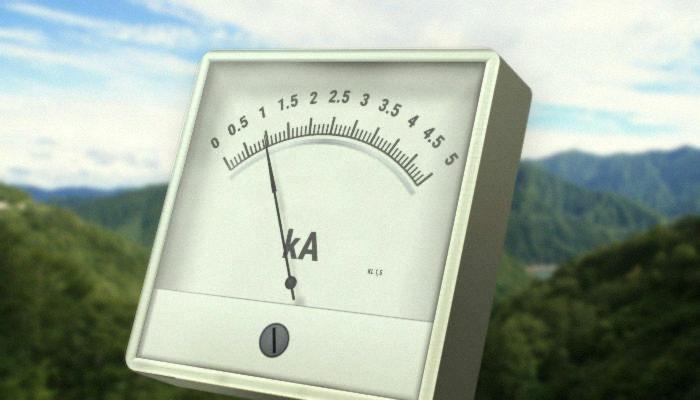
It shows 1 (kA)
